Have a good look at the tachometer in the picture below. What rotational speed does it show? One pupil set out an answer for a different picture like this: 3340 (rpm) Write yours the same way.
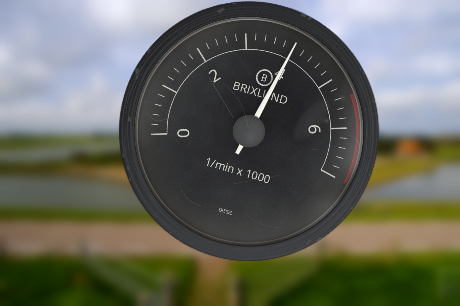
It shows 4000 (rpm)
